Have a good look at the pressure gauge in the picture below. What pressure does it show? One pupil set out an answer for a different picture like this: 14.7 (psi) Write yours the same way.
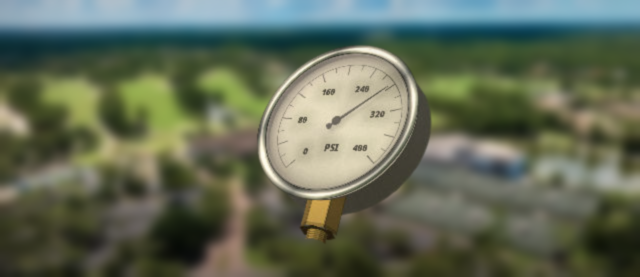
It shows 280 (psi)
